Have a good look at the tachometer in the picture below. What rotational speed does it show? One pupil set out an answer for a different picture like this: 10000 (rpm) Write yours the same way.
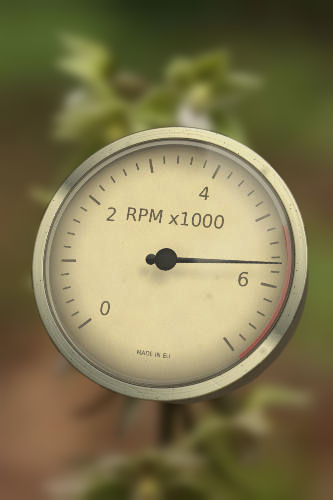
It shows 5700 (rpm)
